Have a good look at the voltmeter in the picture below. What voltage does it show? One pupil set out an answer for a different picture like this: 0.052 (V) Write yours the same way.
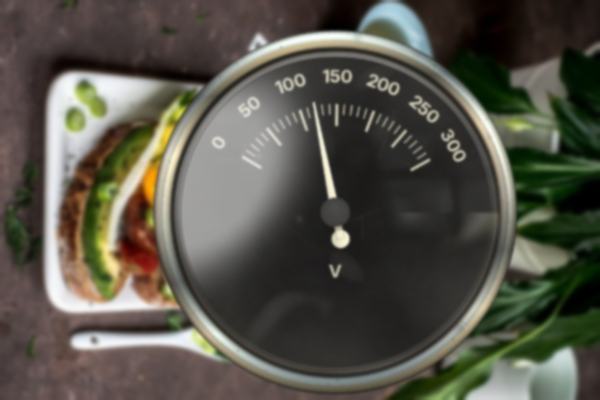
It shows 120 (V)
